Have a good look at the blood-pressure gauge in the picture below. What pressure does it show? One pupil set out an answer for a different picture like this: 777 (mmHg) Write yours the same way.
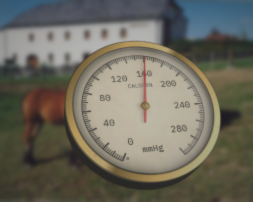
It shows 160 (mmHg)
